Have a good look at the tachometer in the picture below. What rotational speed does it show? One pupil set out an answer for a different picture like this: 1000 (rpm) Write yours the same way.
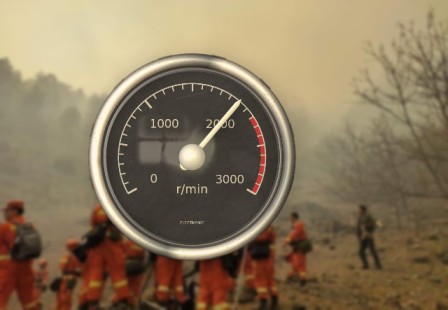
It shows 2000 (rpm)
